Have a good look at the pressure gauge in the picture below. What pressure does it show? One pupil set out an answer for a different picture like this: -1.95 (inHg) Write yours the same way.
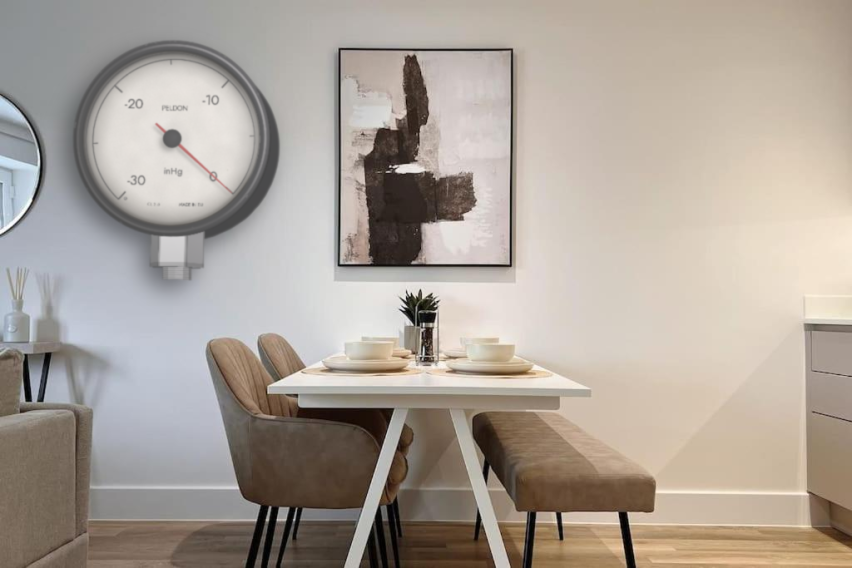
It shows 0 (inHg)
